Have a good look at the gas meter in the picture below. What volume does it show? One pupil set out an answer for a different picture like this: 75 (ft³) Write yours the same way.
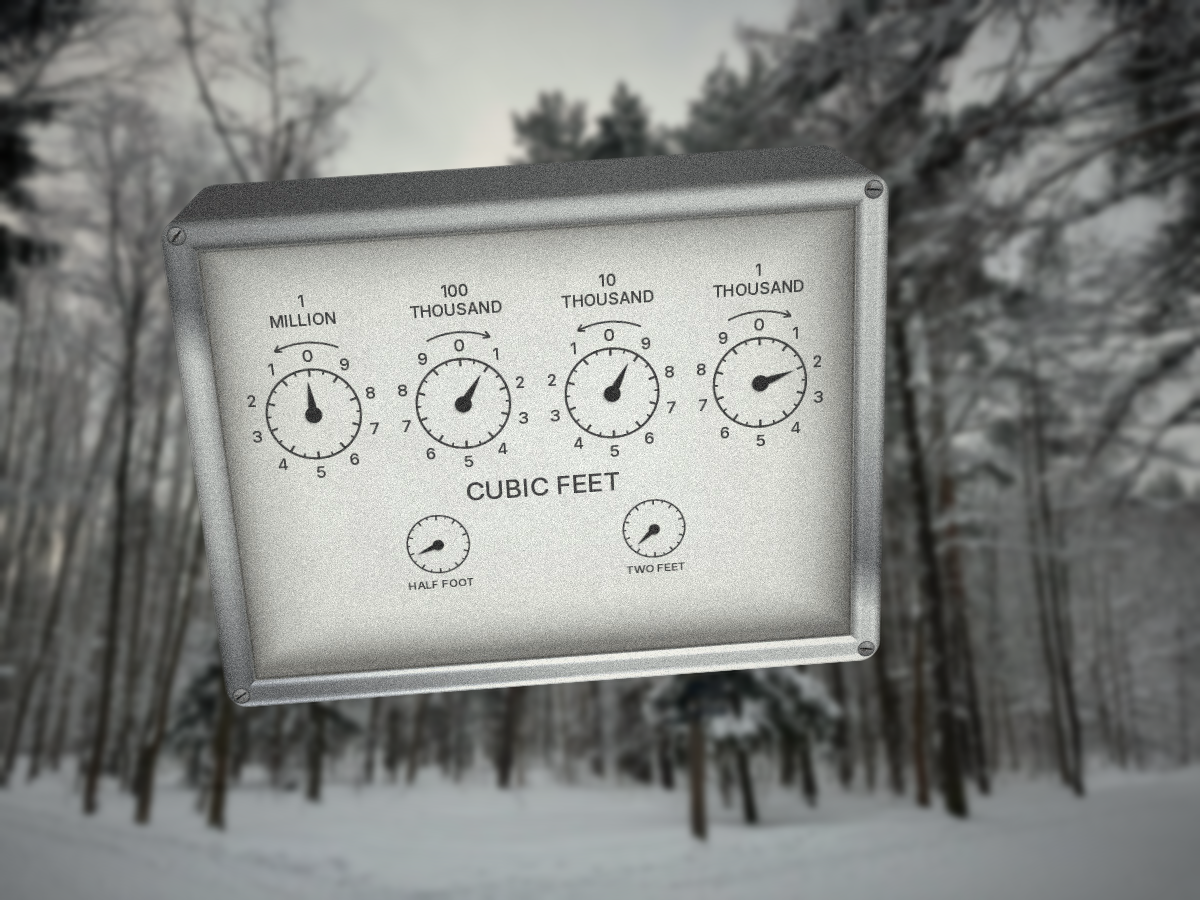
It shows 9200 (ft³)
